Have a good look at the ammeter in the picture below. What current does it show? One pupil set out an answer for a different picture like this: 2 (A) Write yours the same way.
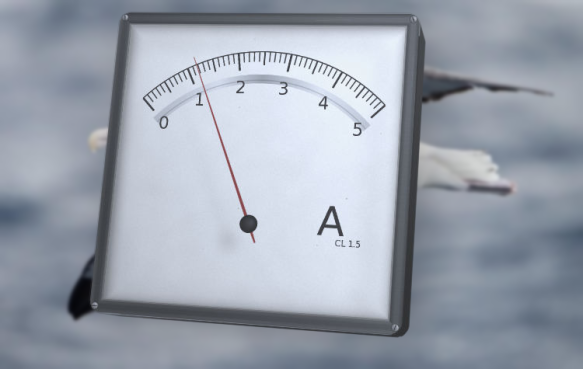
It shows 1.2 (A)
